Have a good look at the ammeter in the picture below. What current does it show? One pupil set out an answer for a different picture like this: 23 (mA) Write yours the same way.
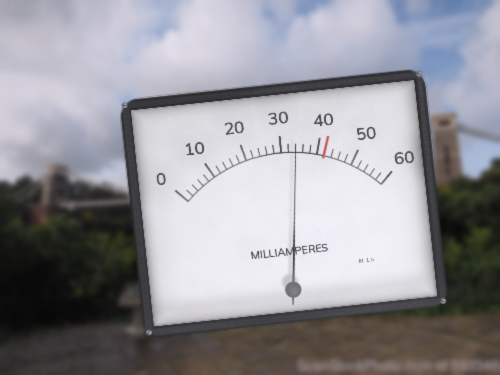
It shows 34 (mA)
